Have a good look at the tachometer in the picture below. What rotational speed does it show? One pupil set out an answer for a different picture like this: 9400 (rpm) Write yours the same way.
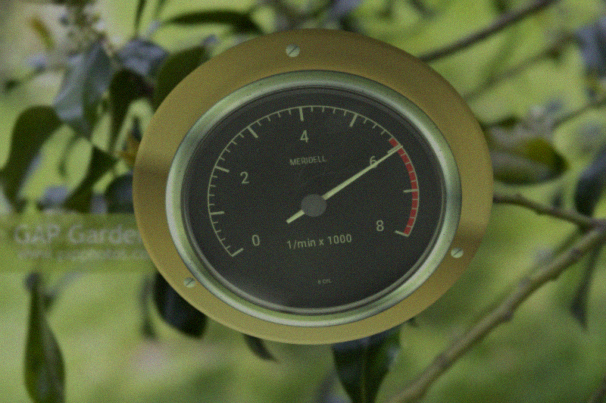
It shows 6000 (rpm)
